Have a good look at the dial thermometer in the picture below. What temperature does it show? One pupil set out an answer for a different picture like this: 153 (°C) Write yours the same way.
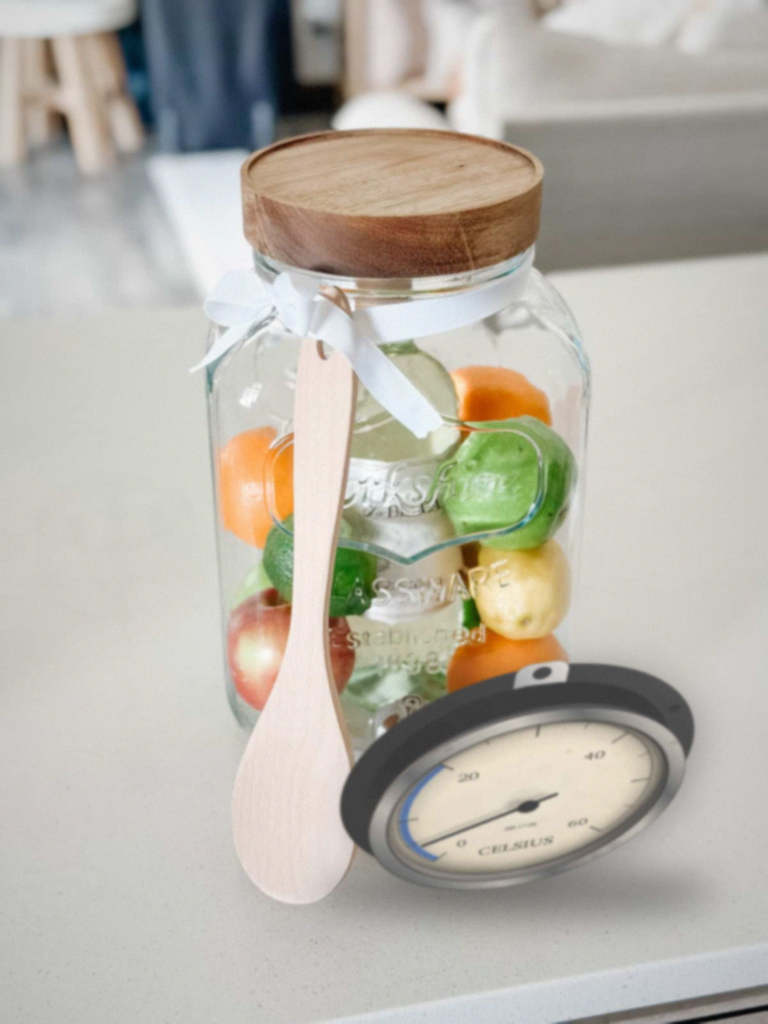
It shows 5 (°C)
